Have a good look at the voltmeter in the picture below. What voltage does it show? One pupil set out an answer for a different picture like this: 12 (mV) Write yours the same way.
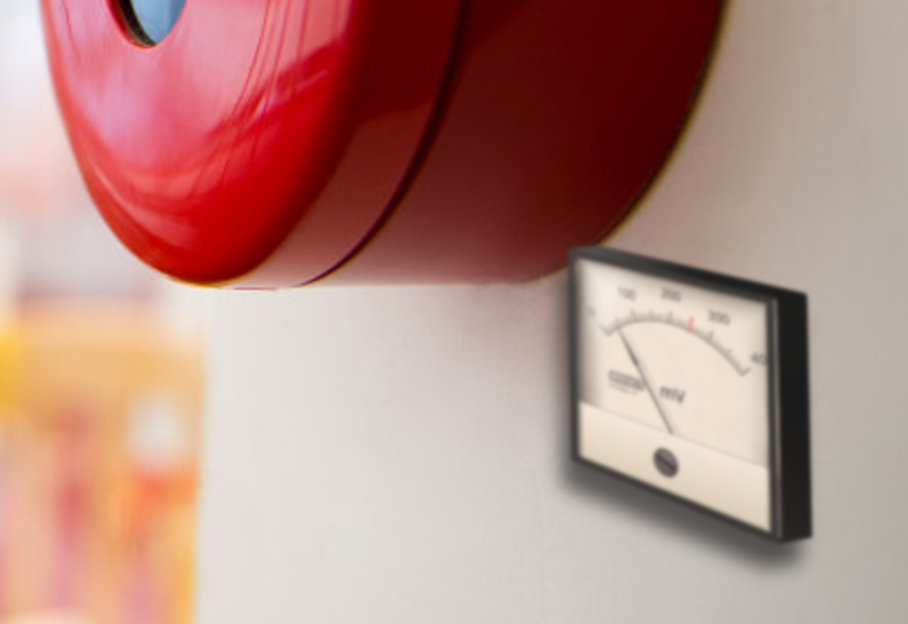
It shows 50 (mV)
